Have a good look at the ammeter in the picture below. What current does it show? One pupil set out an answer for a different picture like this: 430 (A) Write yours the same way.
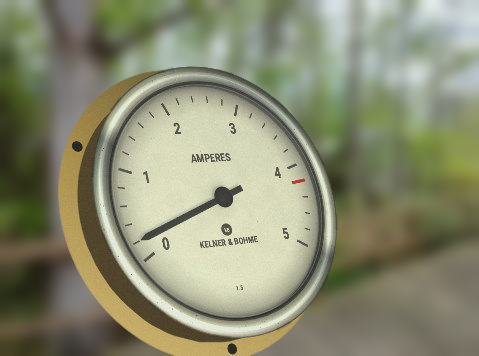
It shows 0.2 (A)
